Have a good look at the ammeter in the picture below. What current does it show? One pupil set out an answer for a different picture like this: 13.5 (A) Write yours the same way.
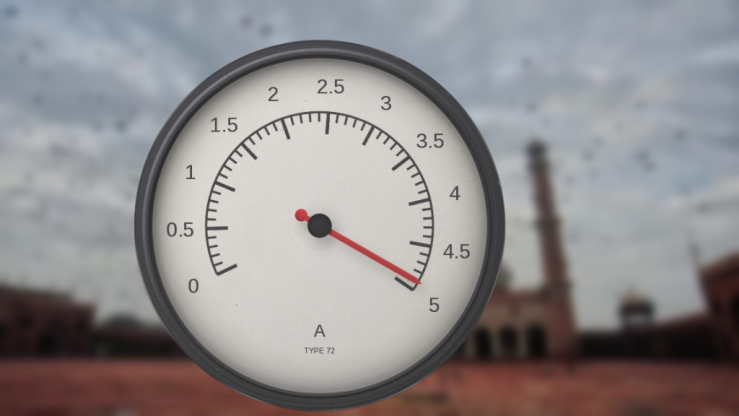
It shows 4.9 (A)
